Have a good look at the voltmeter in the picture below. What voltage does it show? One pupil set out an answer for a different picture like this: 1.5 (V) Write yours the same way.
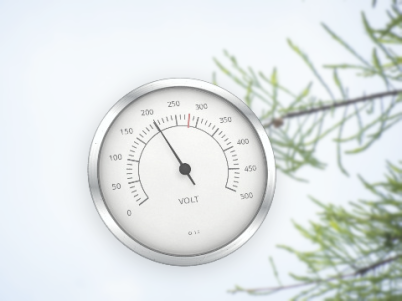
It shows 200 (V)
